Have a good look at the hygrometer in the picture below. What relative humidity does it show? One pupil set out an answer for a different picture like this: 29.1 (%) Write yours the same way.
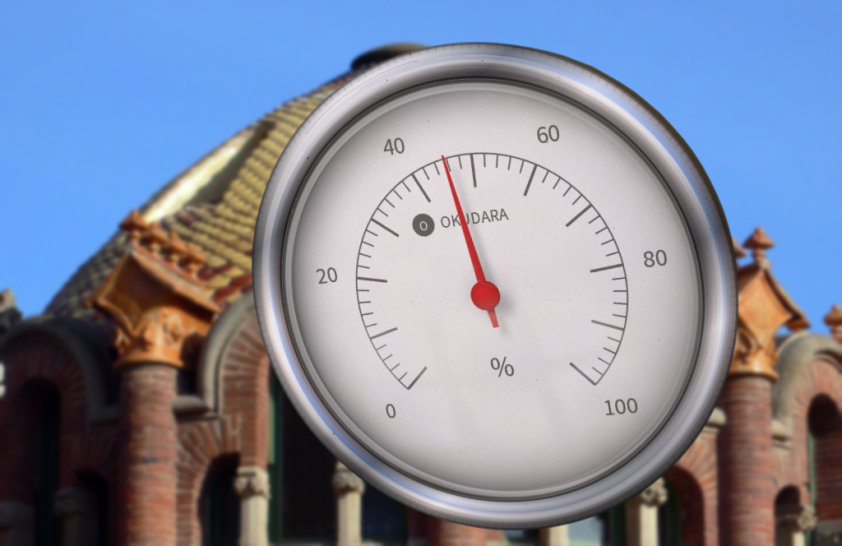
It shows 46 (%)
